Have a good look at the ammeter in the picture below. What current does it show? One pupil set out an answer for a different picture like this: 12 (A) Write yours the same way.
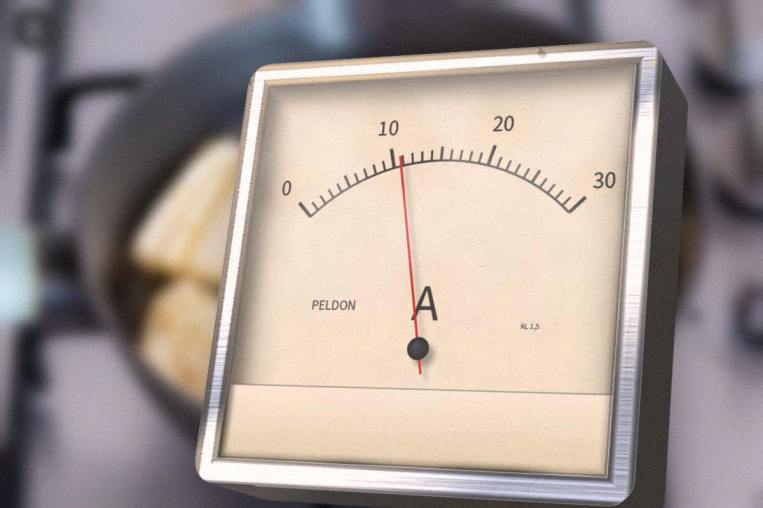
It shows 11 (A)
